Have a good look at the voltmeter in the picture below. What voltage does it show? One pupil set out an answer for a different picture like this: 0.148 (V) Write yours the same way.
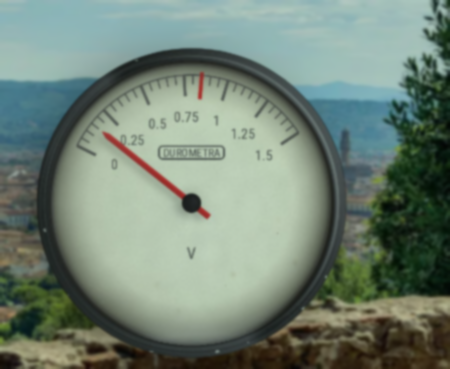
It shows 0.15 (V)
